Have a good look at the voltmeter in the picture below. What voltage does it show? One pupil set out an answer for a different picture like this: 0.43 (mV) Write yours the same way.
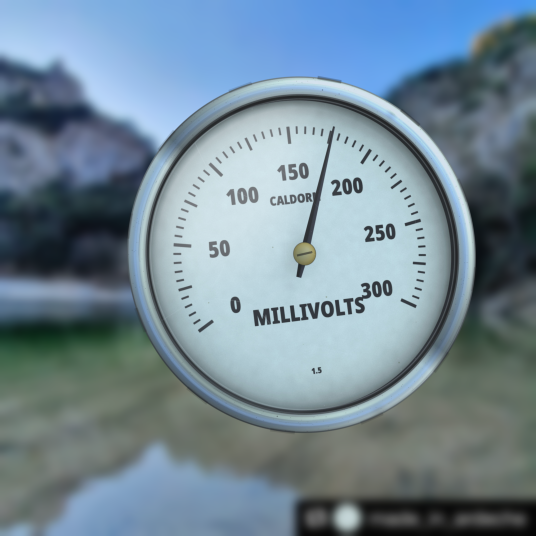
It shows 175 (mV)
